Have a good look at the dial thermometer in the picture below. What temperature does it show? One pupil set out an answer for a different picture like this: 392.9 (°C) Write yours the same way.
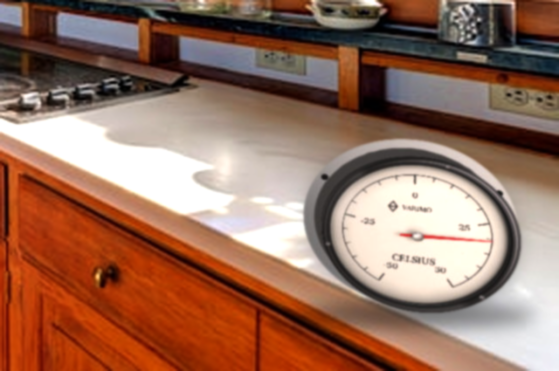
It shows 30 (°C)
